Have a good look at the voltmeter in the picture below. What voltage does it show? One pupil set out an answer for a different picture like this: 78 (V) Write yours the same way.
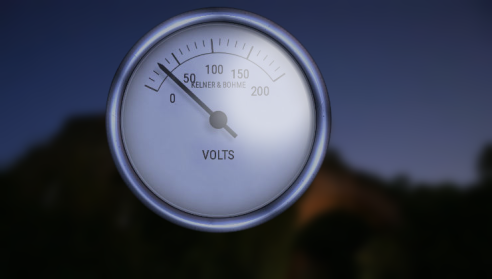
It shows 30 (V)
